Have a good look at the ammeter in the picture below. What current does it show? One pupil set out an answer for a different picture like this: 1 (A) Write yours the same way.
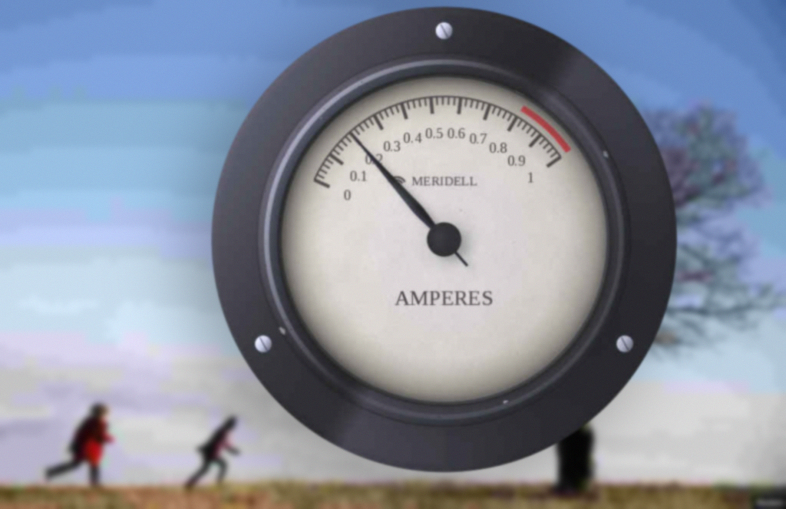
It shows 0.2 (A)
